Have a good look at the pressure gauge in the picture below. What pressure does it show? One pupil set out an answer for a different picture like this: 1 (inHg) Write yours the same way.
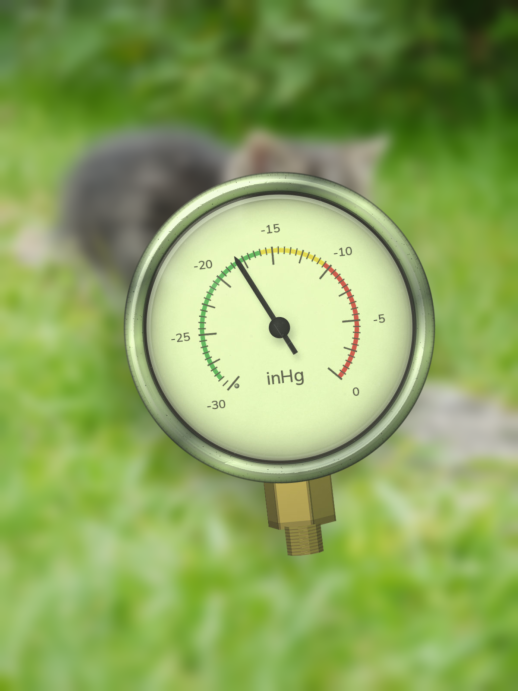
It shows -18 (inHg)
